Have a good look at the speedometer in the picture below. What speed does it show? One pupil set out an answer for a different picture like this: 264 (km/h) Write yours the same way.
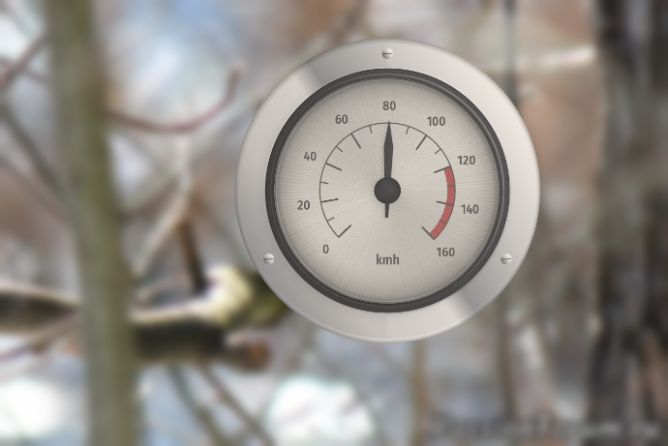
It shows 80 (km/h)
